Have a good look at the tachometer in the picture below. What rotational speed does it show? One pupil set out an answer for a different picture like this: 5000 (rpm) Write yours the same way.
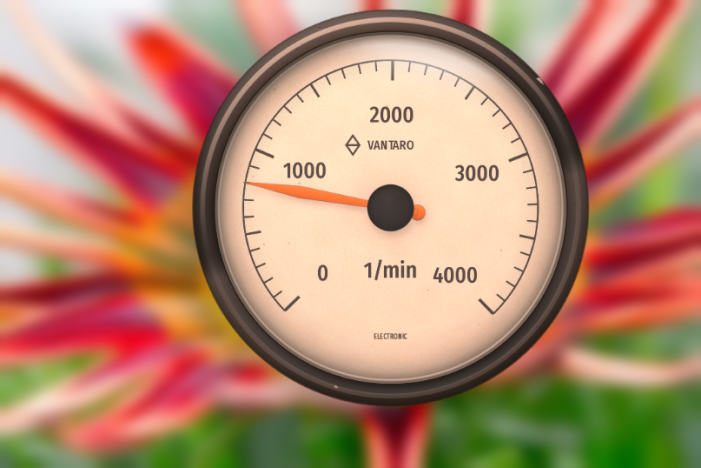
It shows 800 (rpm)
